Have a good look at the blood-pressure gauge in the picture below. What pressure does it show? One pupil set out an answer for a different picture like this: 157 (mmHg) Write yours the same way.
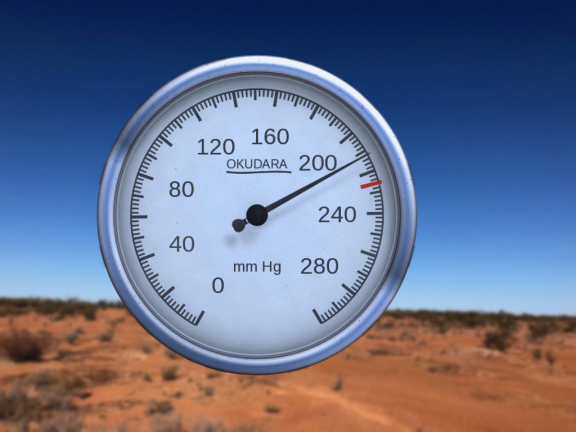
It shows 212 (mmHg)
